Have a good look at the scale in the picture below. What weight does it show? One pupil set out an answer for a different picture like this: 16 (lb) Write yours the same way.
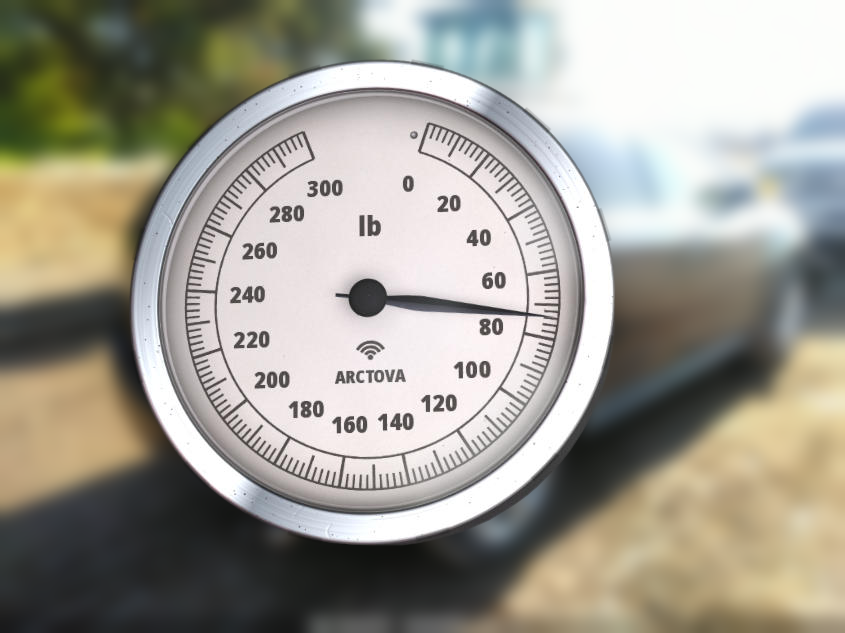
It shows 74 (lb)
